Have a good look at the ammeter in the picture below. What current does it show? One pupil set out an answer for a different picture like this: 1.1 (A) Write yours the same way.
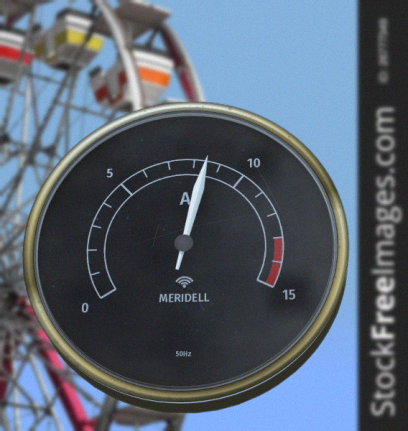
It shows 8.5 (A)
